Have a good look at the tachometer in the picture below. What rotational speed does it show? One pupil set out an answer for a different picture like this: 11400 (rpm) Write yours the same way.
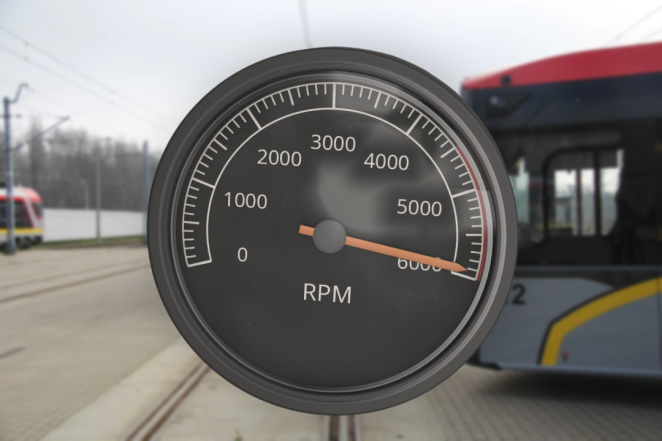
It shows 5900 (rpm)
